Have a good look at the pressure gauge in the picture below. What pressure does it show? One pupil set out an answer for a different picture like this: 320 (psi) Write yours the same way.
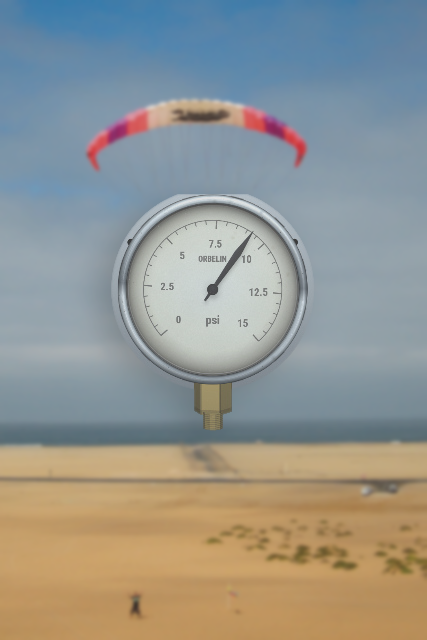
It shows 9.25 (psi)
